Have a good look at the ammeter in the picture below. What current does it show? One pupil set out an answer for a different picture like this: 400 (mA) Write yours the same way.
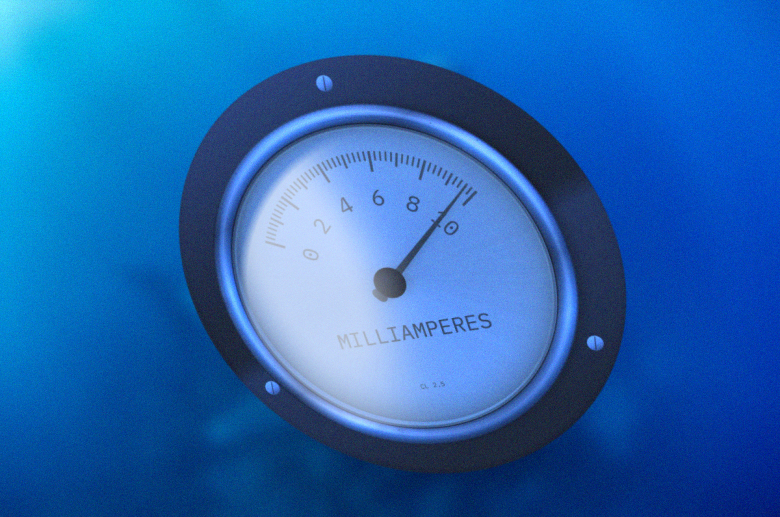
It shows 9.6 (mA)
